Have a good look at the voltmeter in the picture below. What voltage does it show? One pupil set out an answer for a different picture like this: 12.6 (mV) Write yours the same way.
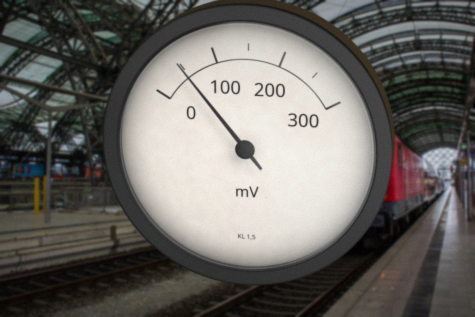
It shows 50 (mV)
